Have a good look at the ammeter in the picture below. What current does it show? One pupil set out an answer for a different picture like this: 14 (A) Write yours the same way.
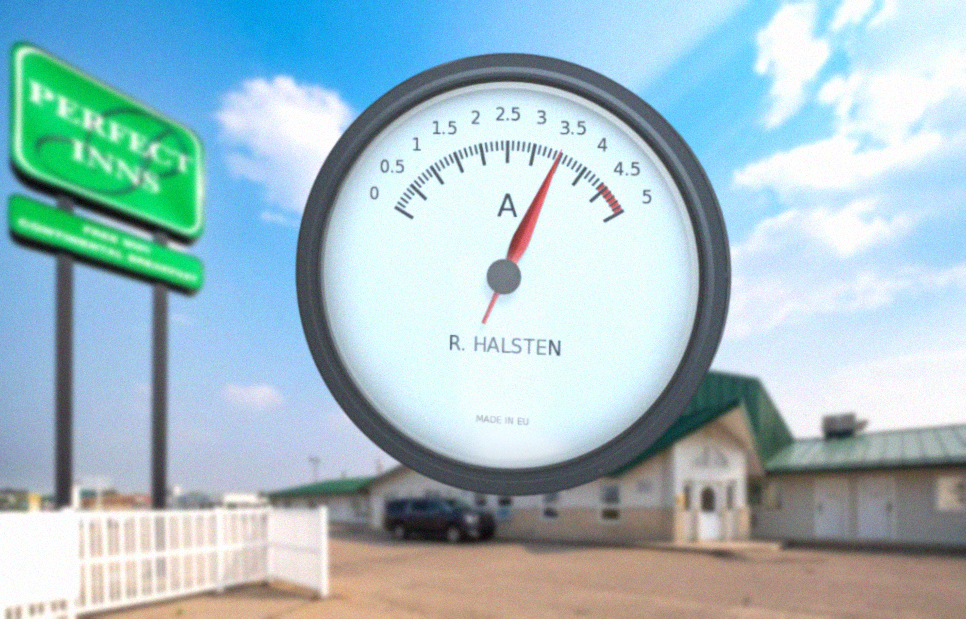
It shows 3.5 (A)
